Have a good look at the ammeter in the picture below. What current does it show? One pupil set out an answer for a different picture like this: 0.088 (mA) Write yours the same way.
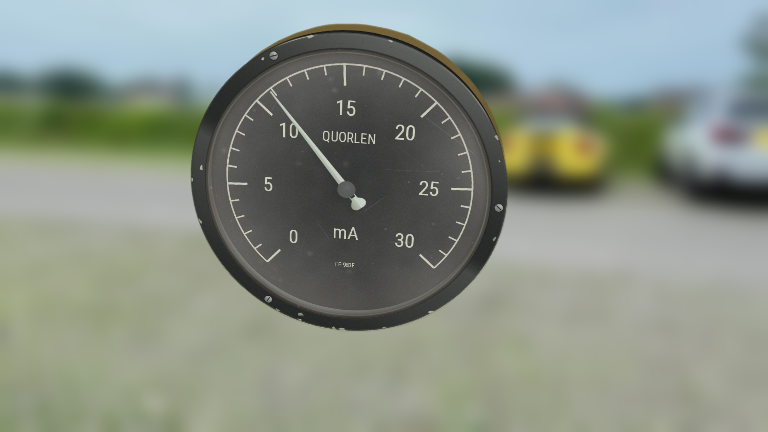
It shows 11 (mA)
